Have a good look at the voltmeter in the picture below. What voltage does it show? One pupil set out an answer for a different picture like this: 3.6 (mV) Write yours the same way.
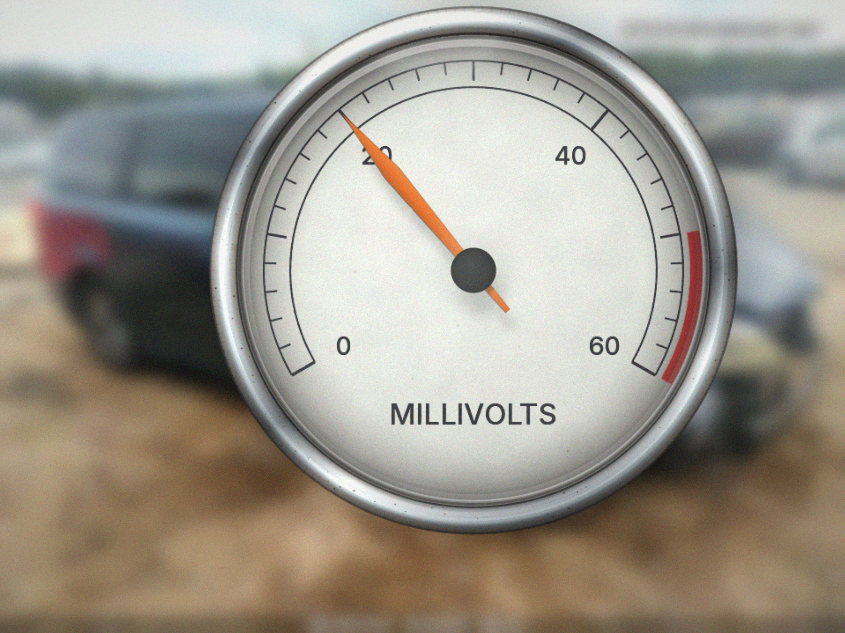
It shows 20 (mV)
